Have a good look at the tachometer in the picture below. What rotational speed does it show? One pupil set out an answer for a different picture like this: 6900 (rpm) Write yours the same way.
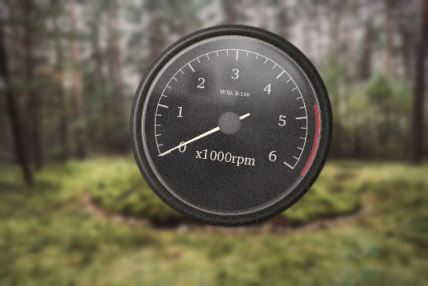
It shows 0 (rpm)
